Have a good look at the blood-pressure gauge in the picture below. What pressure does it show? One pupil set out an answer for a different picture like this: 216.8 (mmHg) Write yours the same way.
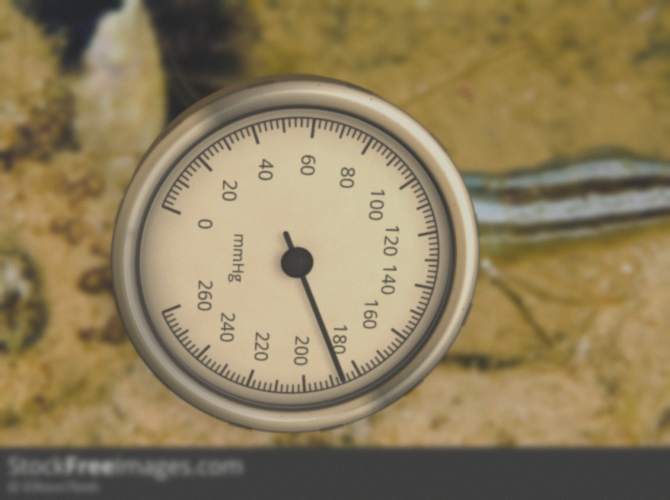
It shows 186 (mmHg)
